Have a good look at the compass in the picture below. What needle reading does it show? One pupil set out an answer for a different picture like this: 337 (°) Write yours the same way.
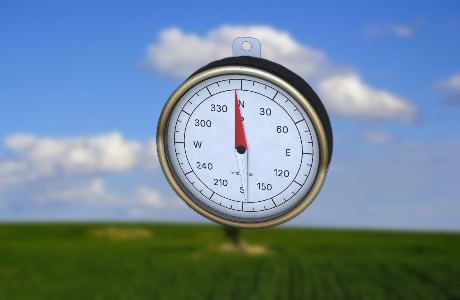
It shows 355 (°)
